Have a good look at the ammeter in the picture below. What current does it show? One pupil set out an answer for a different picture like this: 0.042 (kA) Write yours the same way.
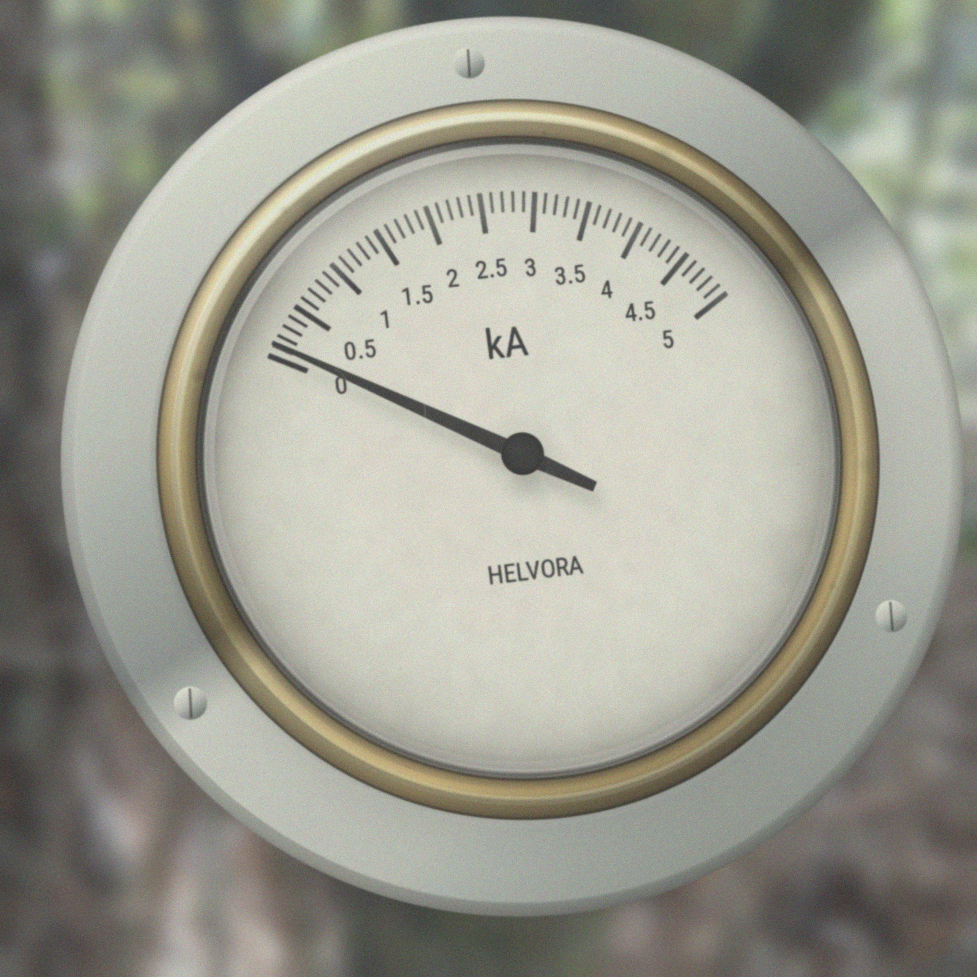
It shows 0.1 (kA)
